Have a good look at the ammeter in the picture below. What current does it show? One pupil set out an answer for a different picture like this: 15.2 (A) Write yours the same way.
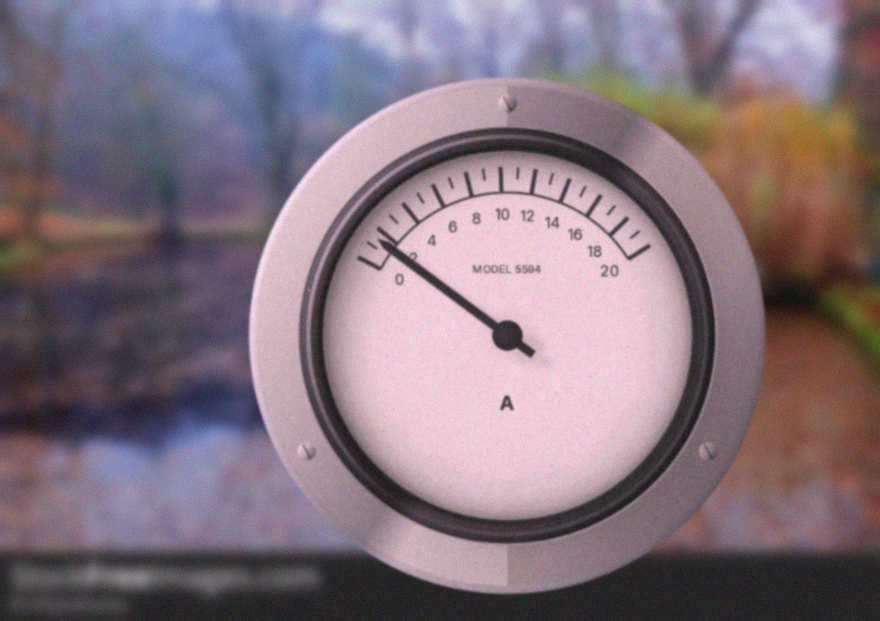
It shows 1.5 (A)
